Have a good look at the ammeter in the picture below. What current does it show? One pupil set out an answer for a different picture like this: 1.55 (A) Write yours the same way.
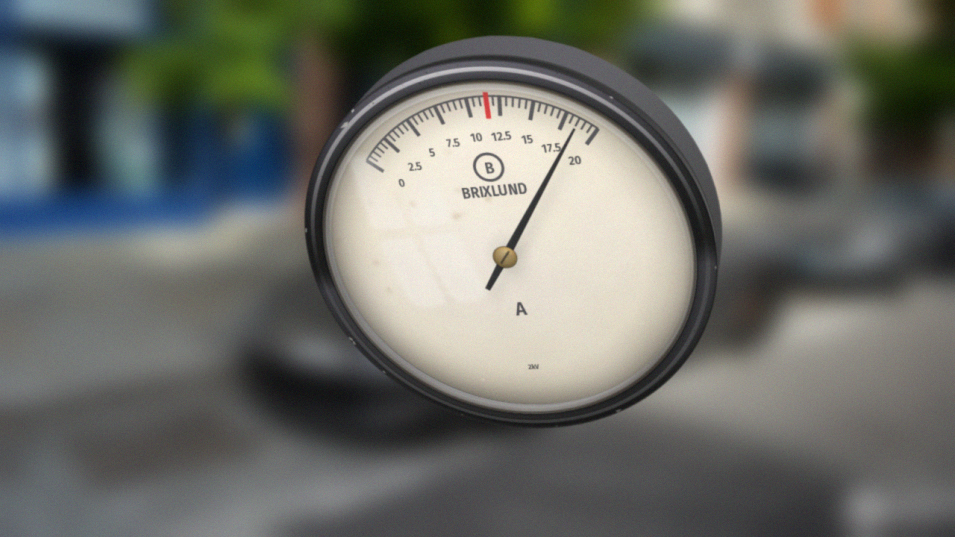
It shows 18.5 (A)
